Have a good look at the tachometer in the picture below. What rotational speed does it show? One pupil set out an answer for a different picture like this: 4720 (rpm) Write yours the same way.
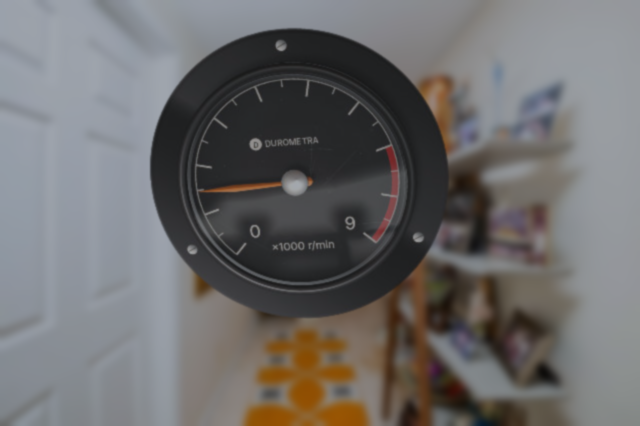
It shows 1500 (rpm)
